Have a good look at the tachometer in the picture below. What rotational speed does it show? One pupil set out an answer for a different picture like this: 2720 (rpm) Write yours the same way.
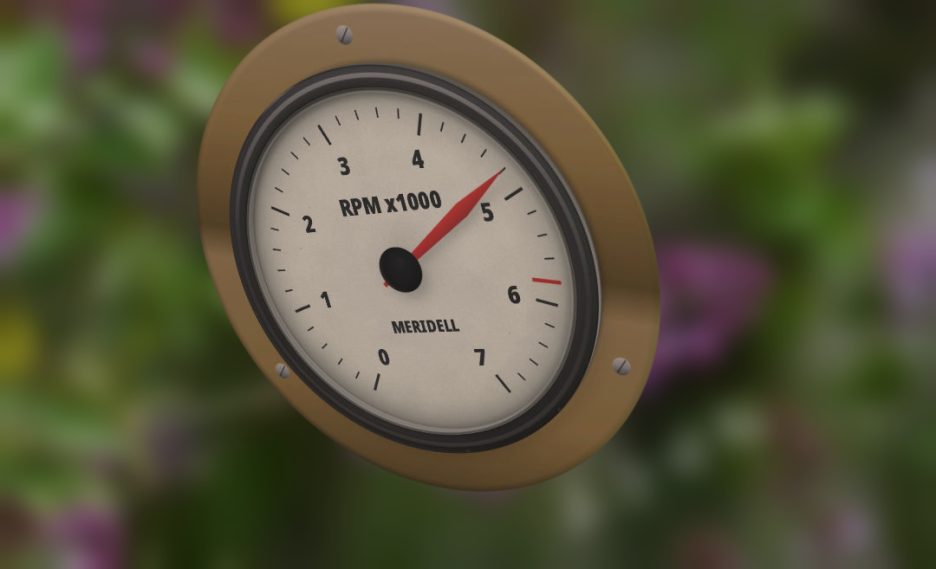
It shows 4800 (rpm)
